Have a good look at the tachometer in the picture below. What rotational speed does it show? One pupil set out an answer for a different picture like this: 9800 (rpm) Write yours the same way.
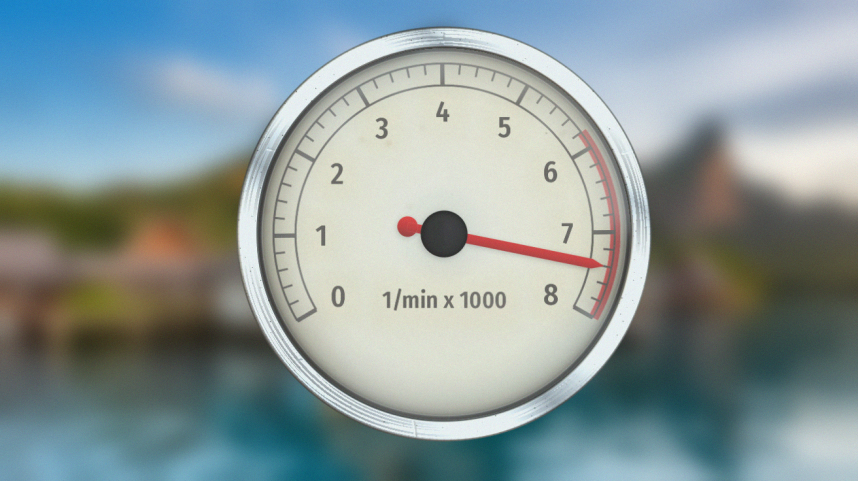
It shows 7400 (rpm)
